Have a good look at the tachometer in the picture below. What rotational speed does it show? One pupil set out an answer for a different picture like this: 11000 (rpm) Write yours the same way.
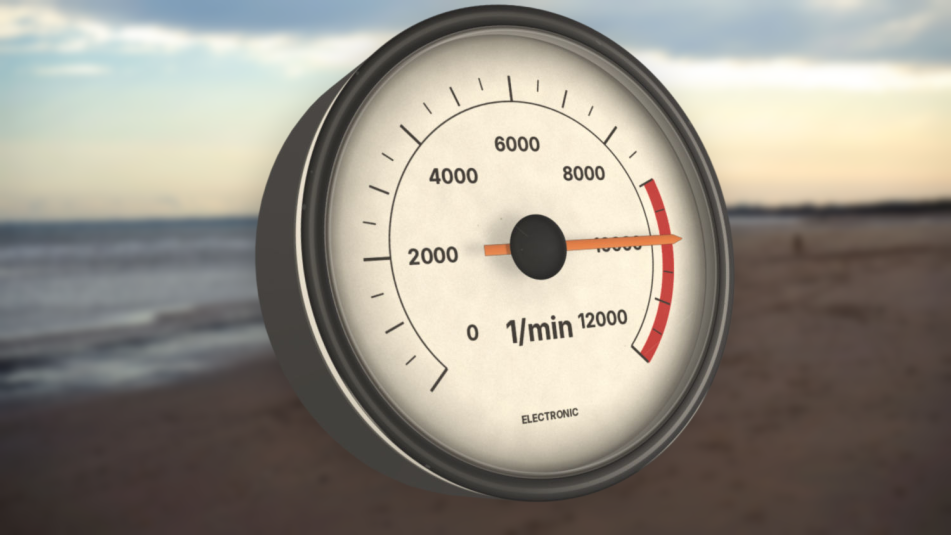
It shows 10000 (rpm)
